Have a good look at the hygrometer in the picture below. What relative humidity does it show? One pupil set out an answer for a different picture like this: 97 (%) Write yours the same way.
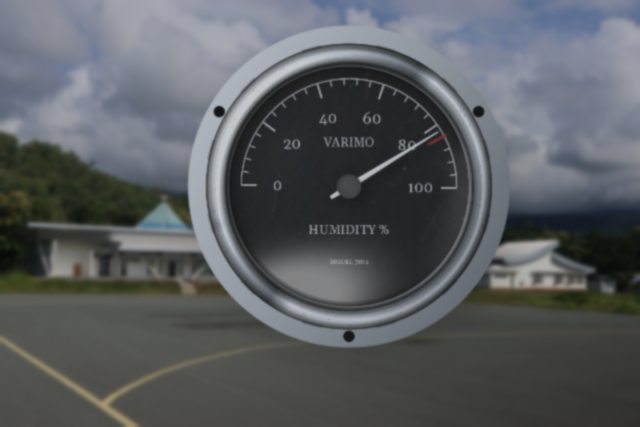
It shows 82 (%)
